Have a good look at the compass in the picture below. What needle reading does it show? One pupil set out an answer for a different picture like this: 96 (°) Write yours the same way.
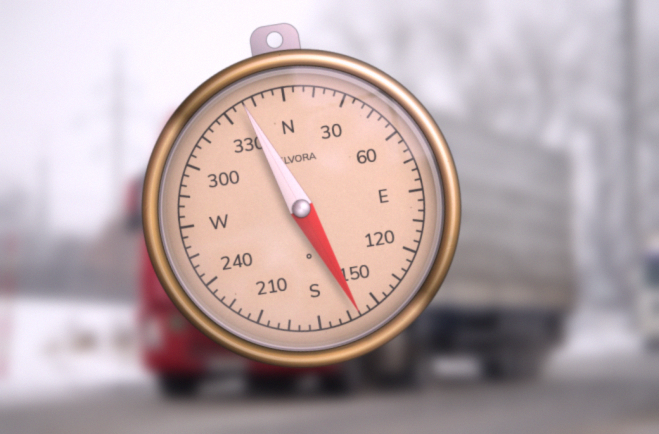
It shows 160 (°)
